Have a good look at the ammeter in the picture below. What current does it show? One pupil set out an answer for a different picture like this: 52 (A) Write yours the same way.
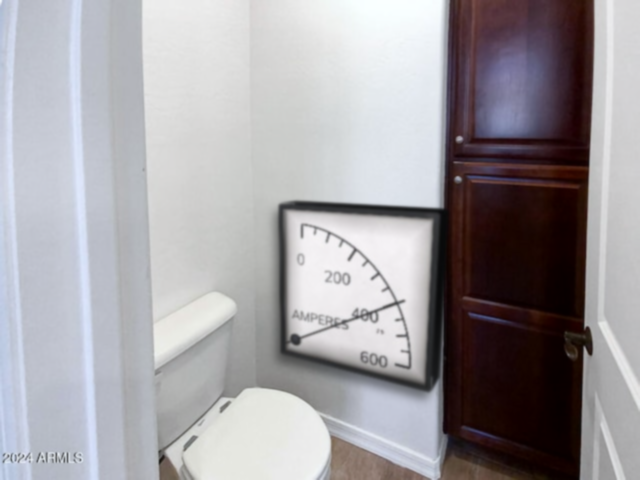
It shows 400 (A)
